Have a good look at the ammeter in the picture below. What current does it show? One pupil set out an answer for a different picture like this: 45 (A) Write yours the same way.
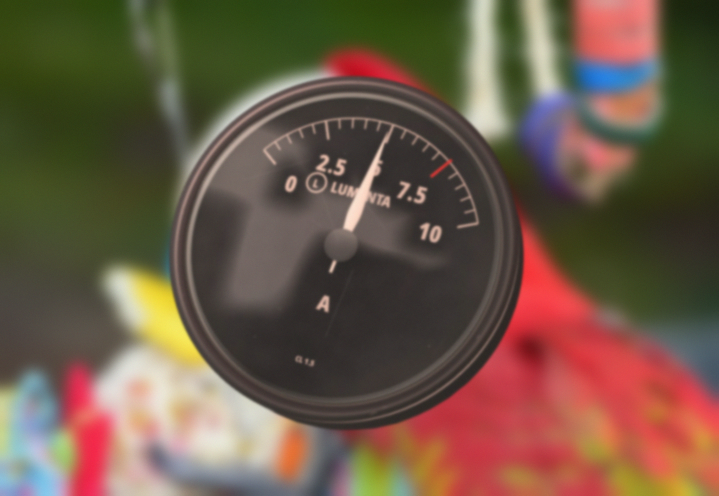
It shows 5 (A)
